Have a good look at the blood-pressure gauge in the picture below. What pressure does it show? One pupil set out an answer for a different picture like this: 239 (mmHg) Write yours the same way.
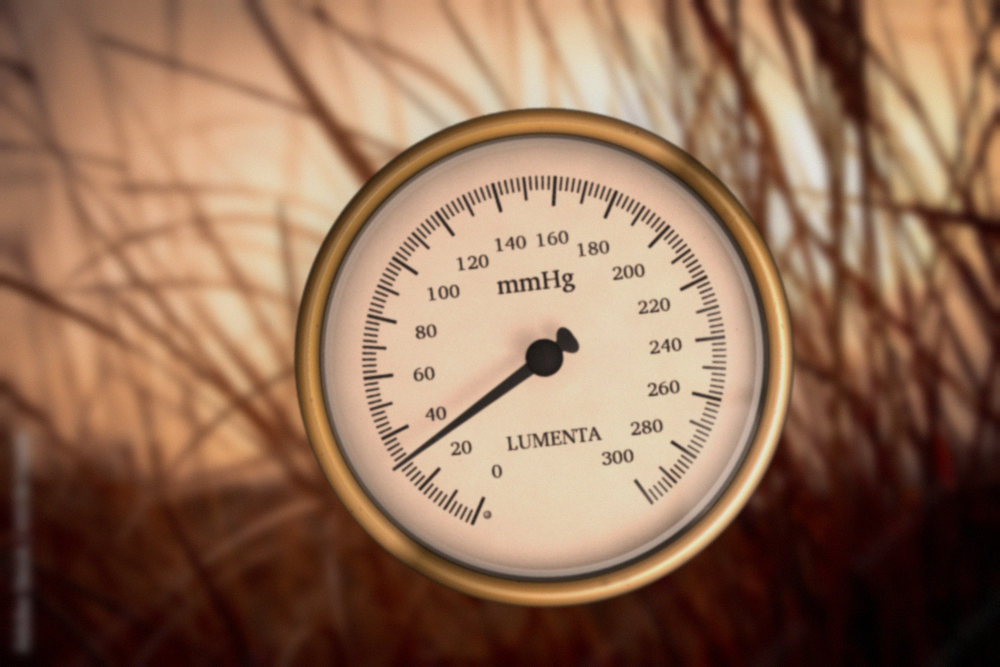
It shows 30 (mmHg)
